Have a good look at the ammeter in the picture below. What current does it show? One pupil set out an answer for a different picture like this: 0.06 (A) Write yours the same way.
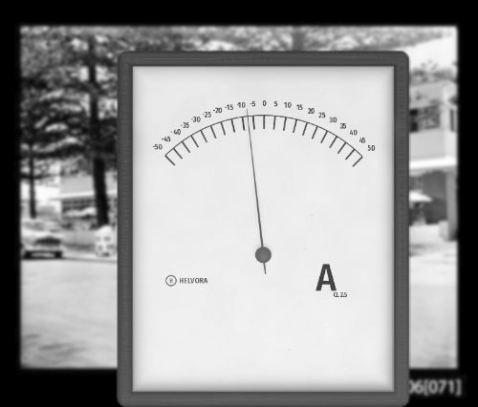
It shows -7.5 (A)
